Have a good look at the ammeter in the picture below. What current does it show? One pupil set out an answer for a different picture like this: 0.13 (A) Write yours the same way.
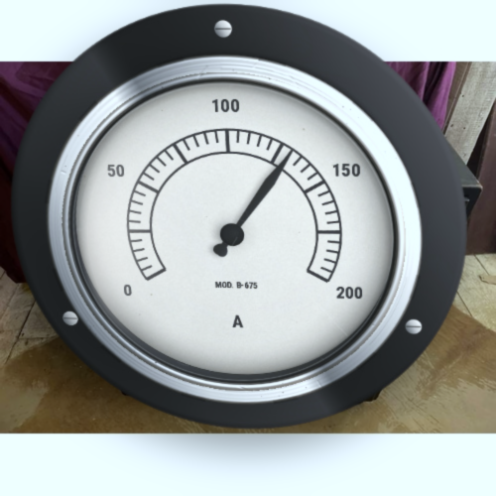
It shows 130 (A)
